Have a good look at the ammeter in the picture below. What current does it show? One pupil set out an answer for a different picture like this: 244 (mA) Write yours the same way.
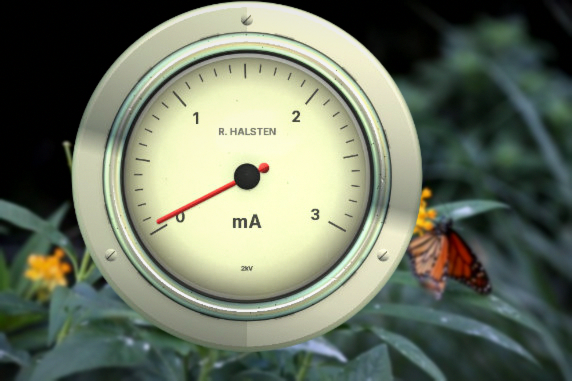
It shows 0.05 (mA)
